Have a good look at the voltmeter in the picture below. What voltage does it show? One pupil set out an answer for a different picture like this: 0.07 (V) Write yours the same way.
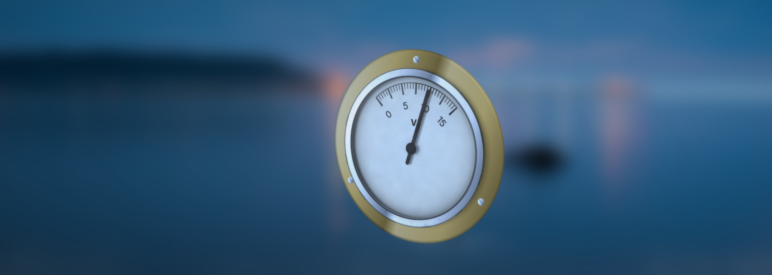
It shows 10 (V)
